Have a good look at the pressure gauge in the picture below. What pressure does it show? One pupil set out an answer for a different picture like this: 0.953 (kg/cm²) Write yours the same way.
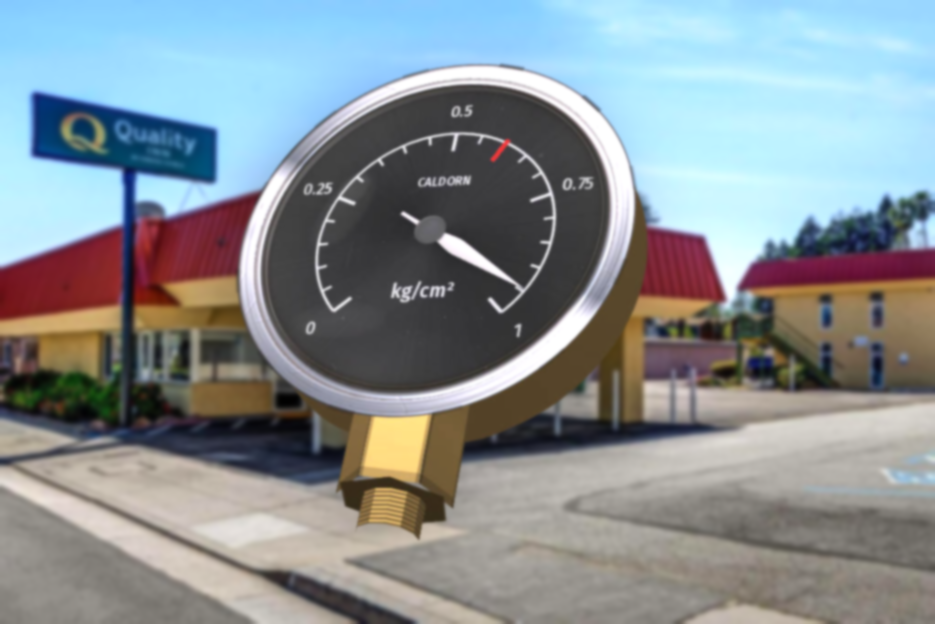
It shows 0.95 (kg/cm²)
